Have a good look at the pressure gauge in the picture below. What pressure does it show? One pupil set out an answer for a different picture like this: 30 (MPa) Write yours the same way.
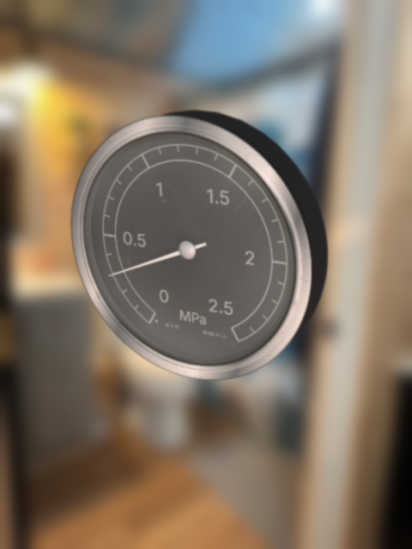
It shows 0.3 (MPa)
